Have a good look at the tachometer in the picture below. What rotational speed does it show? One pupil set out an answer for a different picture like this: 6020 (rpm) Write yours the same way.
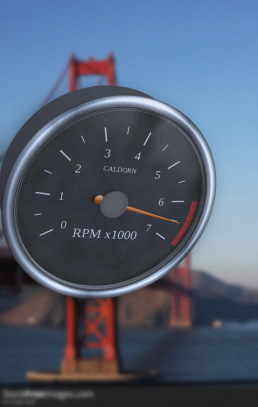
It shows 6500 (rpm)
